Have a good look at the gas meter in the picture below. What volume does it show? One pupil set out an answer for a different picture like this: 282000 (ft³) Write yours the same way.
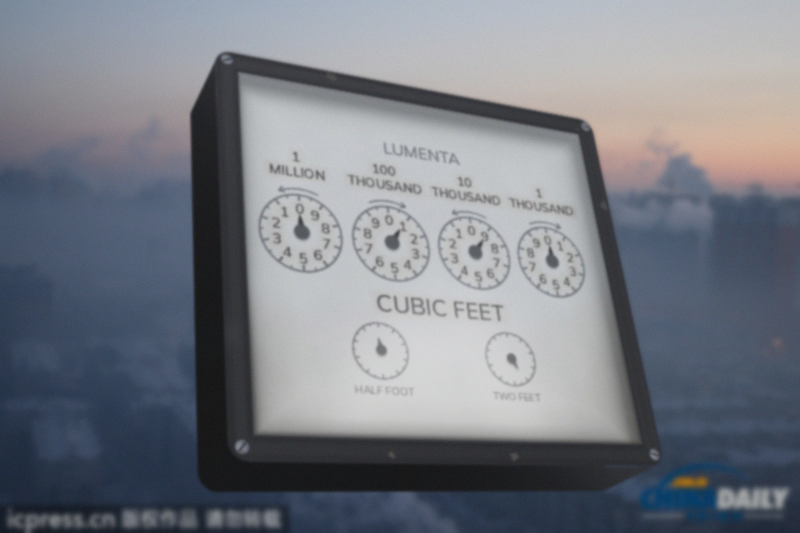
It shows 9000 (ft³)
